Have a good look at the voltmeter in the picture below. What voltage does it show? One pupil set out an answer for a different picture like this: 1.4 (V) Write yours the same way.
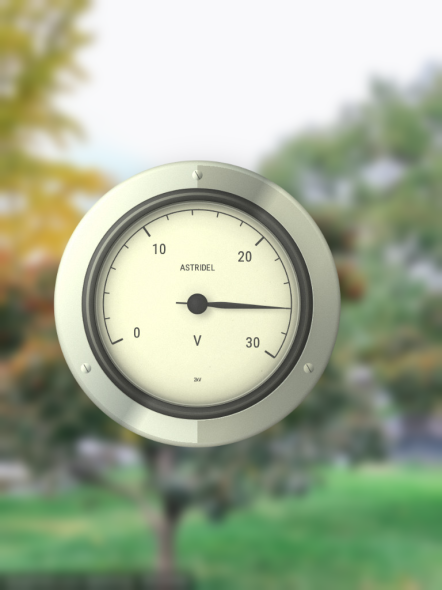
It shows 26 (V)
